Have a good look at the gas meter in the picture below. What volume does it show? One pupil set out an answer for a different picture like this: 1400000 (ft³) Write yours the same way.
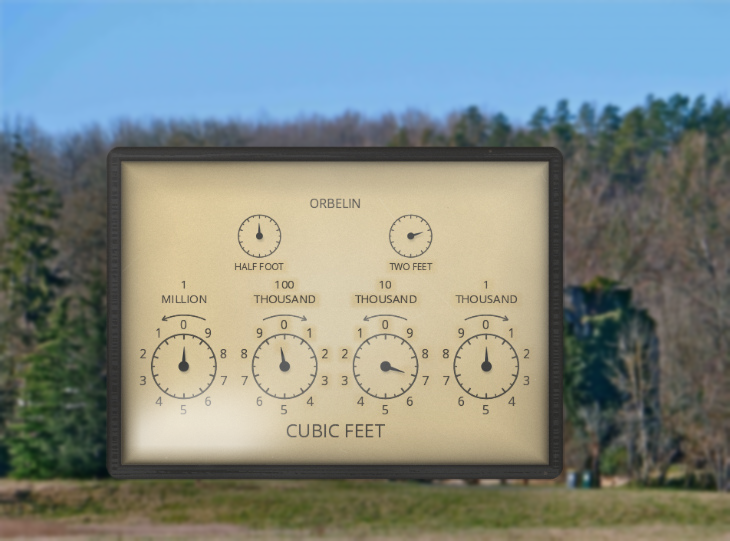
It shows 997000 (ft³)
